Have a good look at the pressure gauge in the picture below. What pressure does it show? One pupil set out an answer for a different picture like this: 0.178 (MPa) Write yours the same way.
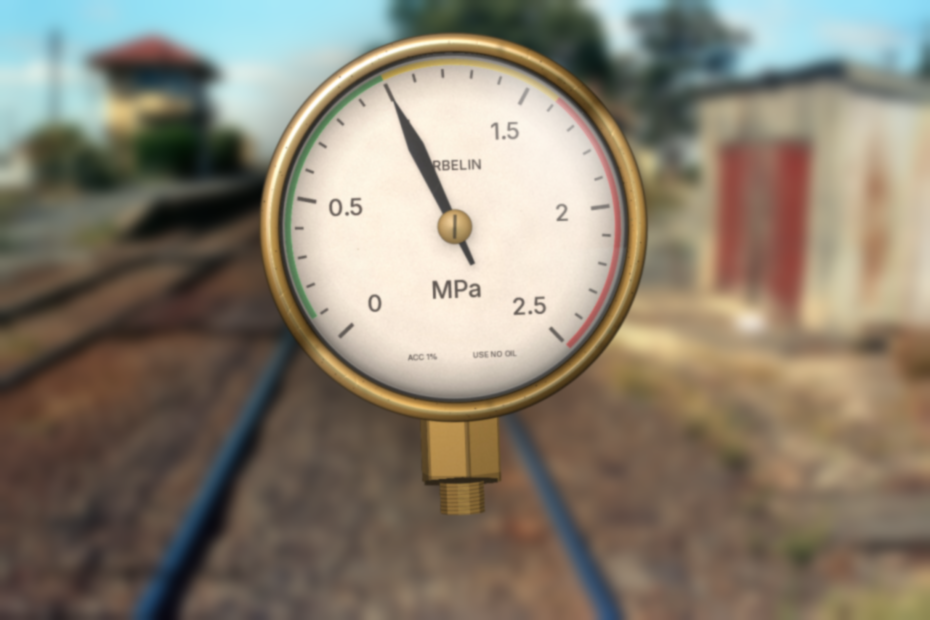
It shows 1 (MPa)
